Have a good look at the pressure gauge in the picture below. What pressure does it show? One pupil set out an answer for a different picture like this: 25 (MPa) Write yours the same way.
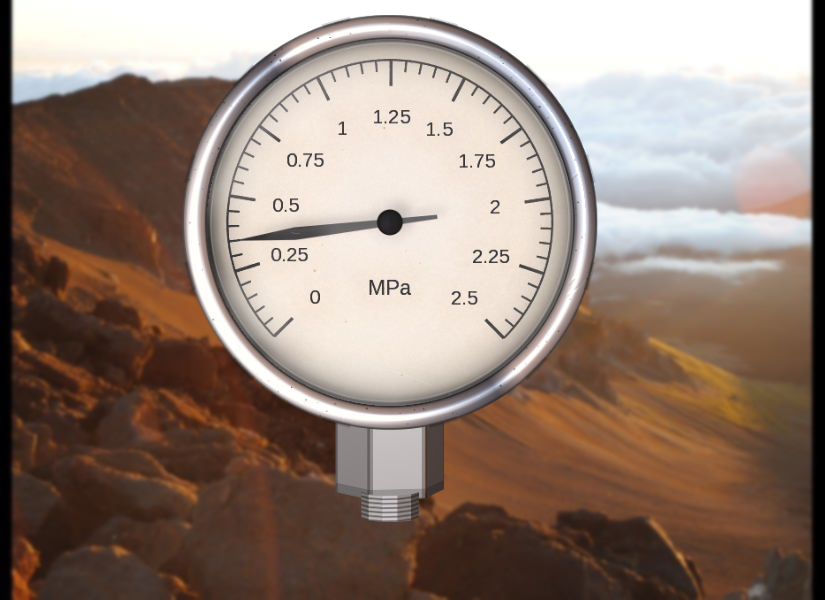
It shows 0.35 (MPa)
